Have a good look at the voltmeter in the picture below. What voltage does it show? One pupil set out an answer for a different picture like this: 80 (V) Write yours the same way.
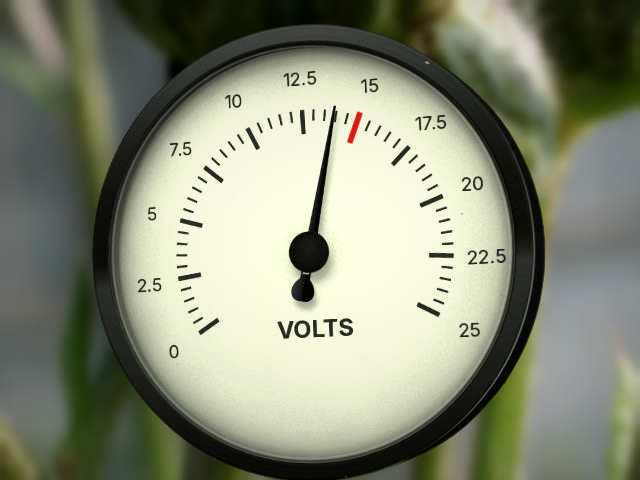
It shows 14 (V)
